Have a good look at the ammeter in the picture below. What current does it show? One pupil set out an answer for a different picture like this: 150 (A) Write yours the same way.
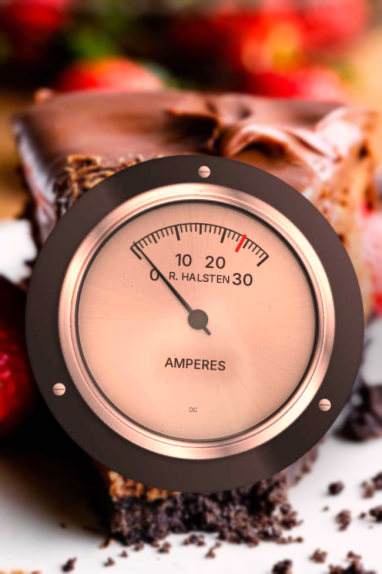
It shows 1 (A)
